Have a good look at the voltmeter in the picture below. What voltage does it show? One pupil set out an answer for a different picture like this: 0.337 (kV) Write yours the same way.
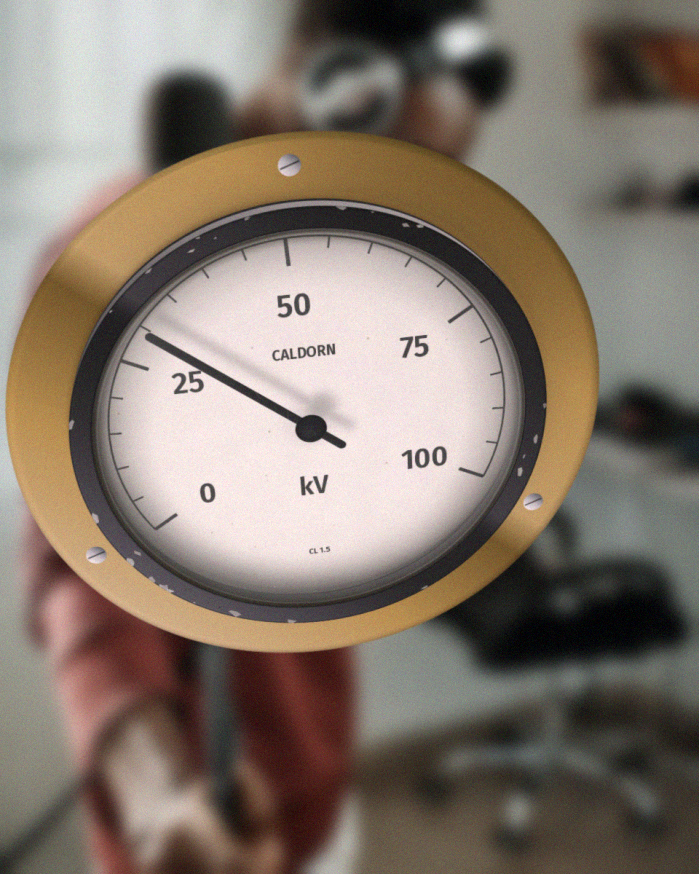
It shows 30 (kV)
